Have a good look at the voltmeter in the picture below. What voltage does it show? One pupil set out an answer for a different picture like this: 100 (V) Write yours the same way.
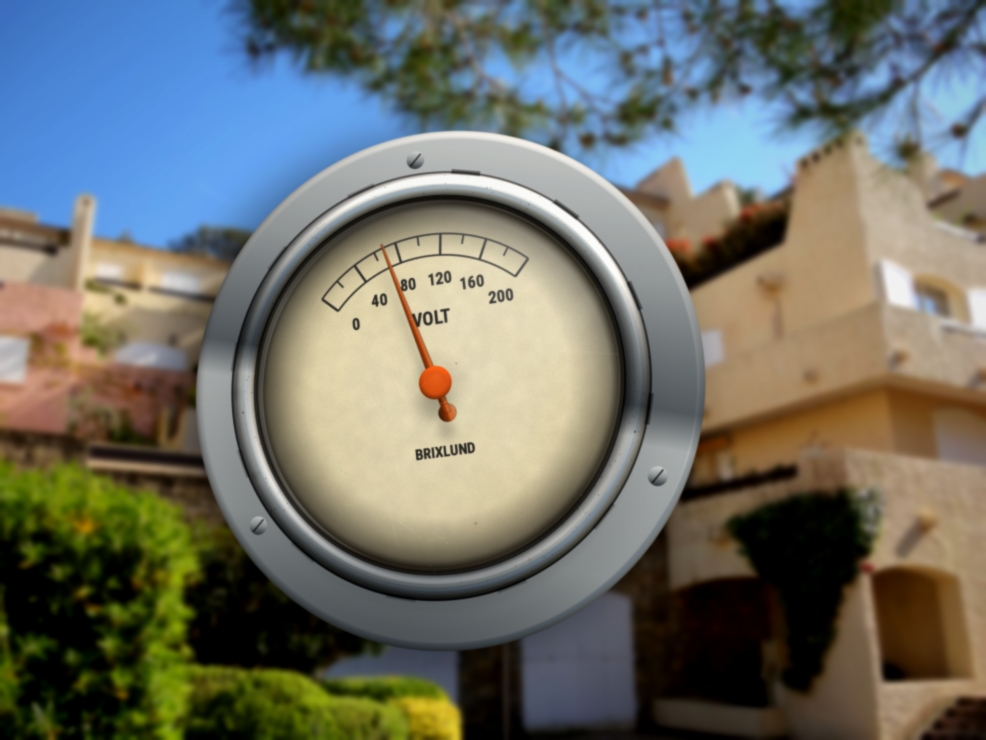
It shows 70 (V)
